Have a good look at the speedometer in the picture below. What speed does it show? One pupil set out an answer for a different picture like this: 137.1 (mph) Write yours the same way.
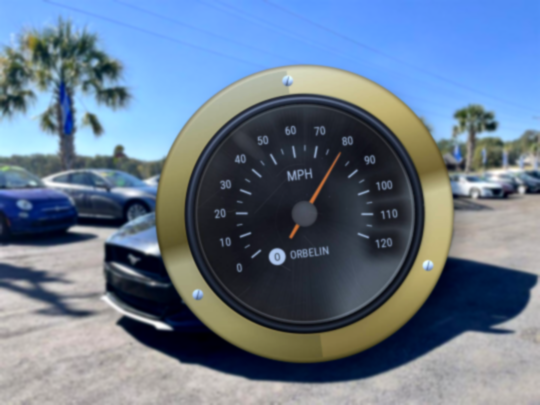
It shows 80 (mph)
